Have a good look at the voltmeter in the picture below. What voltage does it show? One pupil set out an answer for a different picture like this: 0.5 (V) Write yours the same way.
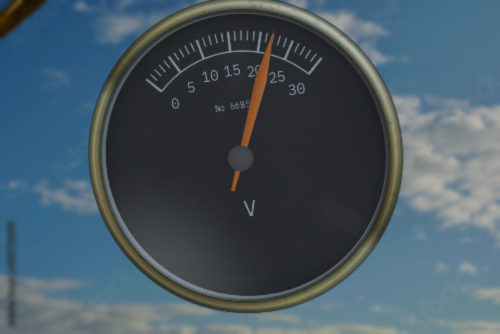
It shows 22 (V)
